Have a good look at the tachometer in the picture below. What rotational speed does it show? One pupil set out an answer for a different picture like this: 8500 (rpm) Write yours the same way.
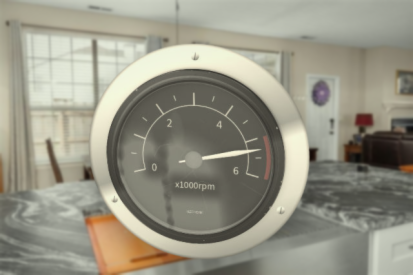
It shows 5250 (rpm)
